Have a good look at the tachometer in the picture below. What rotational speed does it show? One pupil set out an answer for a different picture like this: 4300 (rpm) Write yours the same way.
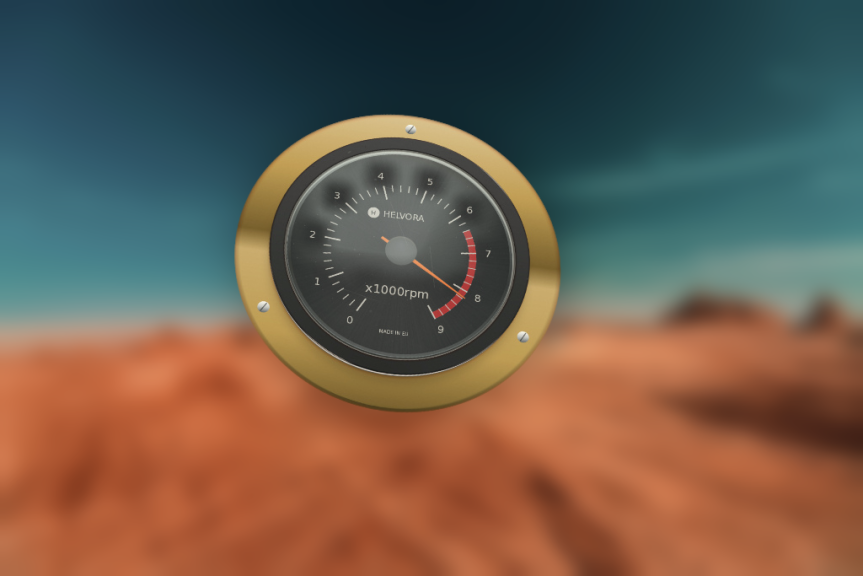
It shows 8200 (rpm)
